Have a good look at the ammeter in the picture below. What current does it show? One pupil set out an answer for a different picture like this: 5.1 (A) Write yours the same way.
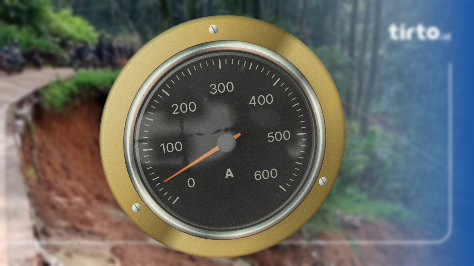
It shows 40 (A)
